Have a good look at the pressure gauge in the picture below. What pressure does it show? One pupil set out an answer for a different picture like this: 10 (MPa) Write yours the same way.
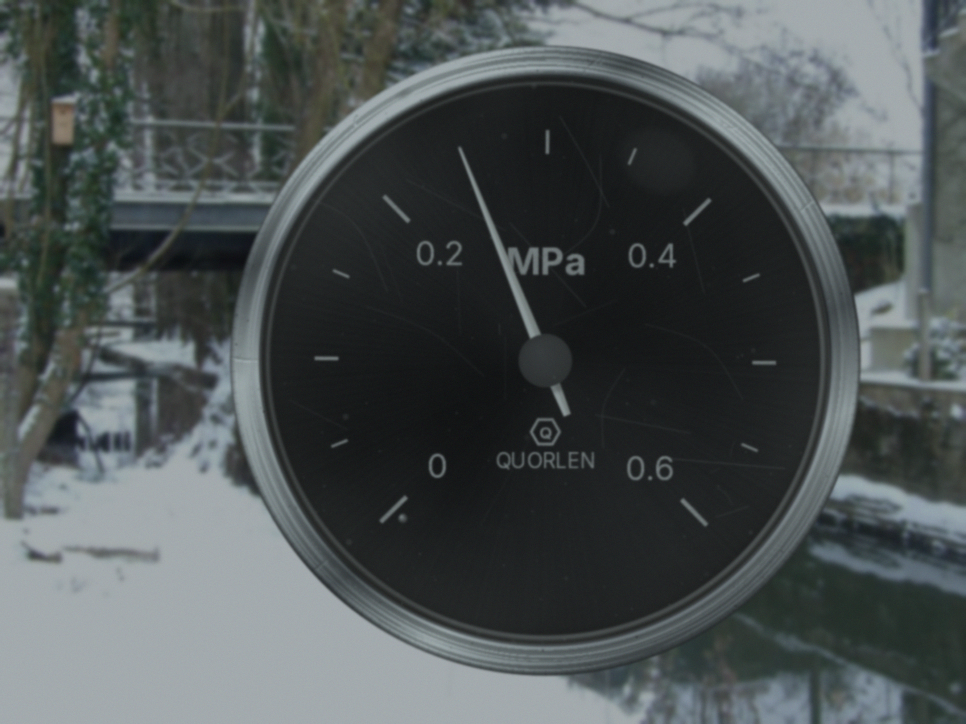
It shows 0.25 (MPa)
